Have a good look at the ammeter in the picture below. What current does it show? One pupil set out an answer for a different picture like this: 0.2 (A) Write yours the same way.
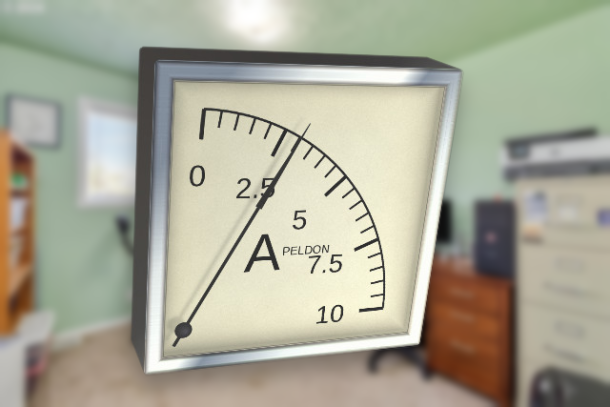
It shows 3 (A)
